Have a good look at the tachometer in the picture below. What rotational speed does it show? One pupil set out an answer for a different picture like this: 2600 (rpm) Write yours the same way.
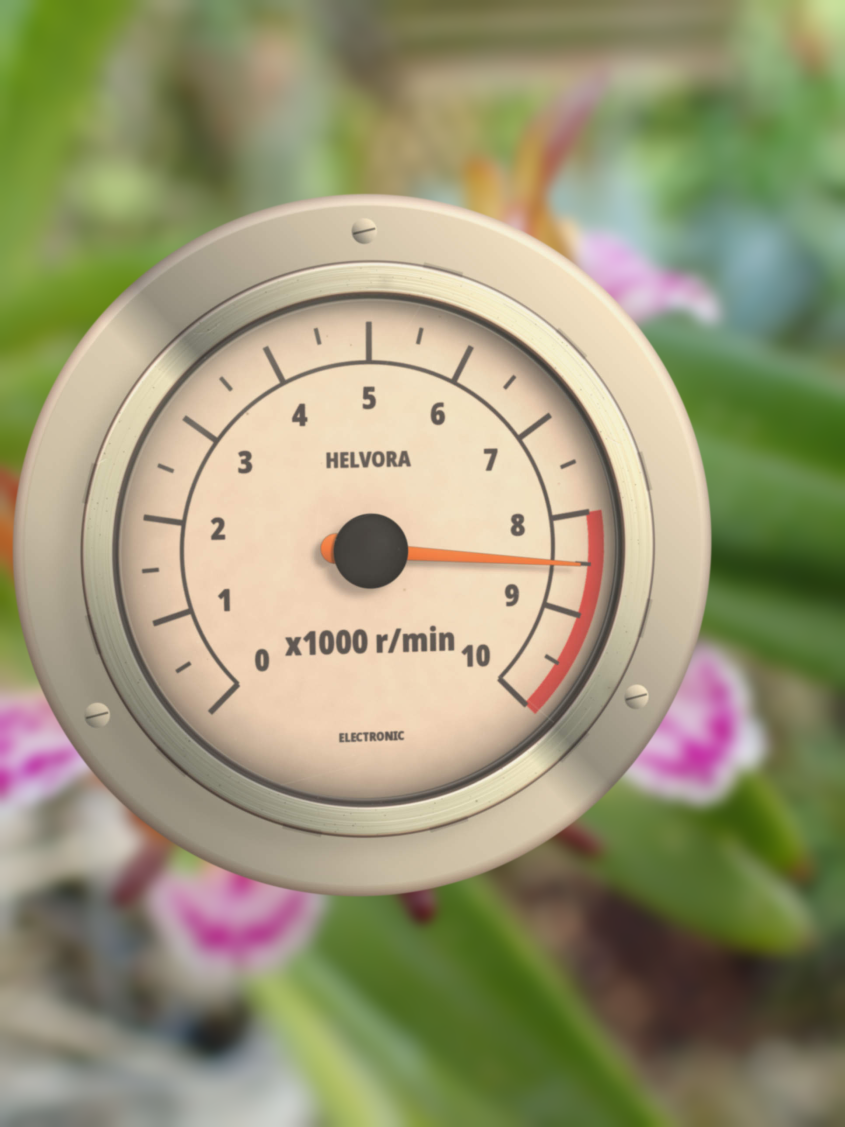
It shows 8500 (rpm)
